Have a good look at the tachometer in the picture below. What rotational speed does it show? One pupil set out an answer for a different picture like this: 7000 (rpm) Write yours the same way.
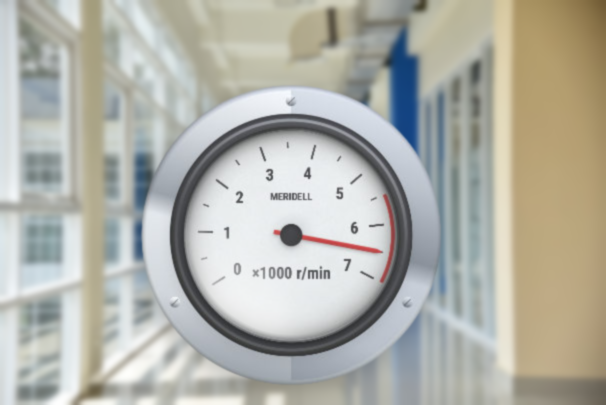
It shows 6500 (rpm)
